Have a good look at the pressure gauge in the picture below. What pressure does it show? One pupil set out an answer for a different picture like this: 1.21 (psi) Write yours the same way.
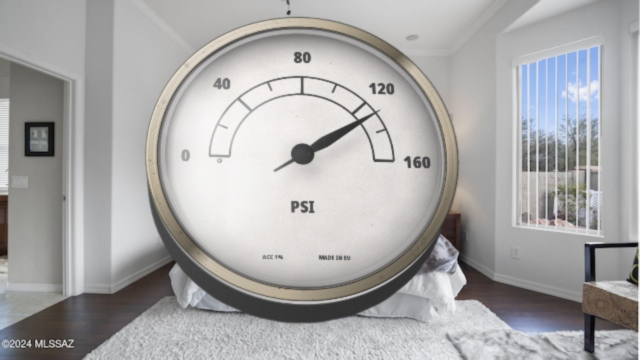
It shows 130 (psi)
